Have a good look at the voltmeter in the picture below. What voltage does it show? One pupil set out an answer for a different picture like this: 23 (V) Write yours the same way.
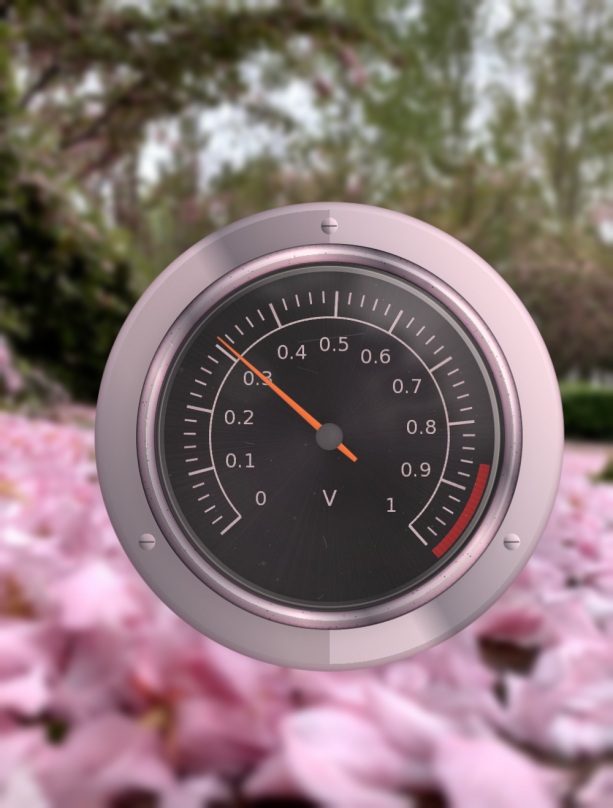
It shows 0.31 (V)
